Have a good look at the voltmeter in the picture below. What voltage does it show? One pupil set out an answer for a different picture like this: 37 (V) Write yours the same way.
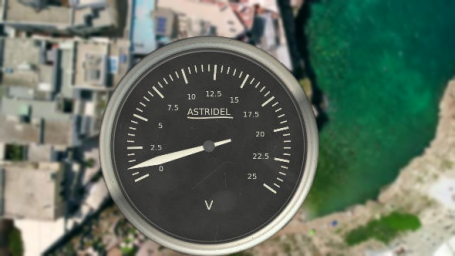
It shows 1 (V)
